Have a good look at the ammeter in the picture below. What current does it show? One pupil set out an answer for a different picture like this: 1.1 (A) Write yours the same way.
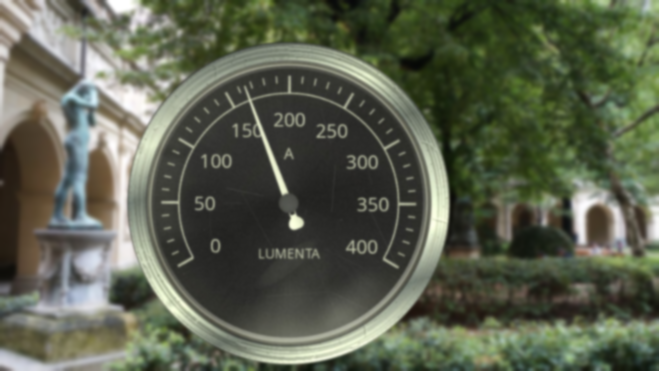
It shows 165 (A)
